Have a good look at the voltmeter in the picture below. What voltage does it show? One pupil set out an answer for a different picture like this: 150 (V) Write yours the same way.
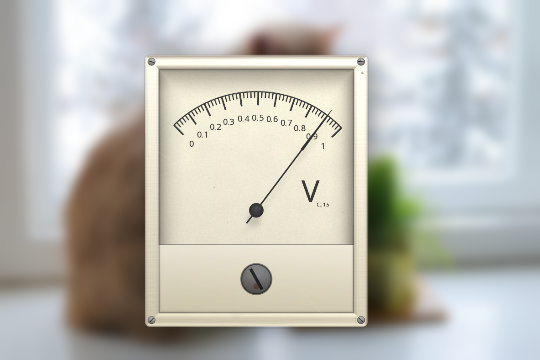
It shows 0.9 (V)
